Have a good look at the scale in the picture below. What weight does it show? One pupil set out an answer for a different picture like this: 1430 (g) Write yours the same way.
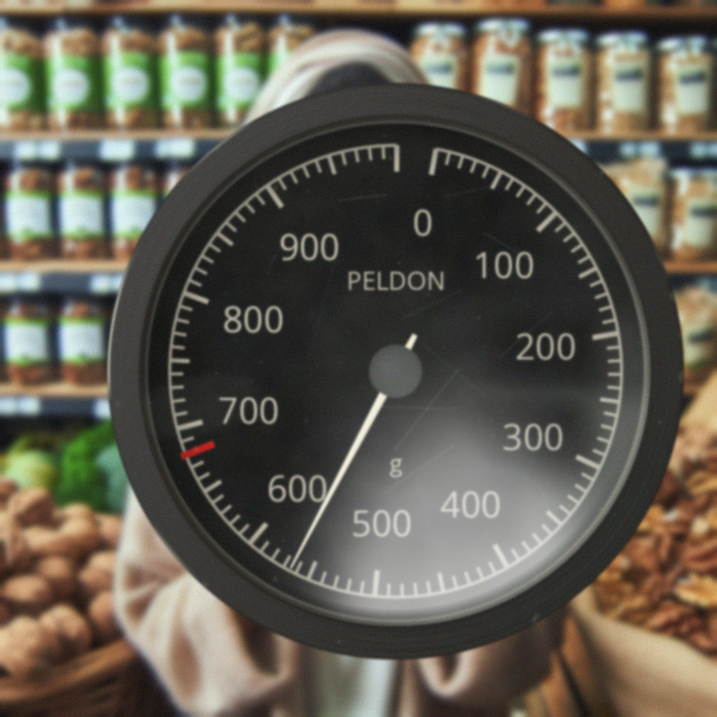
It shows 565 (g)
